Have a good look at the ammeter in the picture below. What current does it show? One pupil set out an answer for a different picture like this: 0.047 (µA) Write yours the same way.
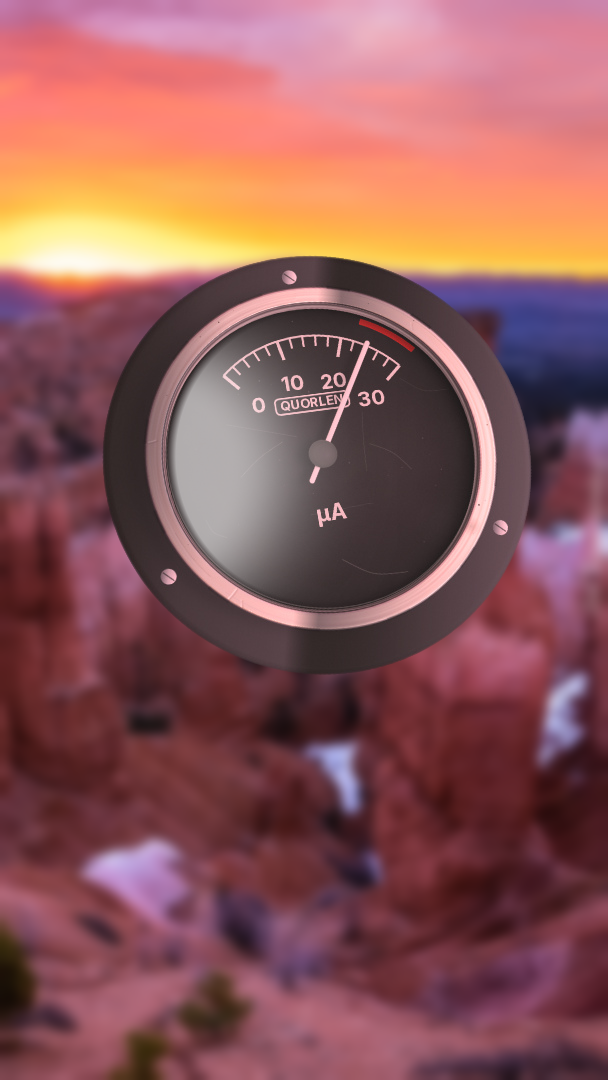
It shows 24 (µA)
